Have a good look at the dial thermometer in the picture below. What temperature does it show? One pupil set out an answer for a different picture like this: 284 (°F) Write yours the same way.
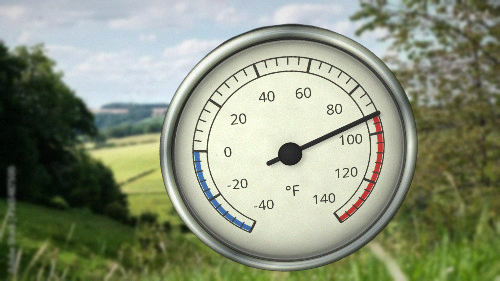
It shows 92 (°F)
